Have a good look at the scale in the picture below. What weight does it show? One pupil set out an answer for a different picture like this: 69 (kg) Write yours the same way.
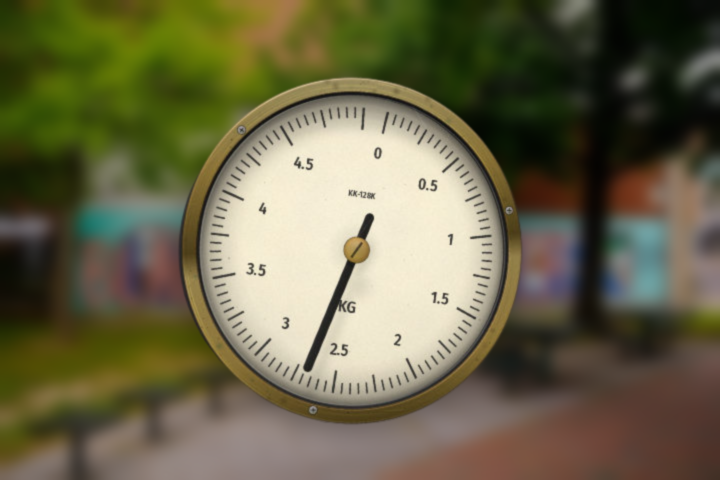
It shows 2.7 (kg)
